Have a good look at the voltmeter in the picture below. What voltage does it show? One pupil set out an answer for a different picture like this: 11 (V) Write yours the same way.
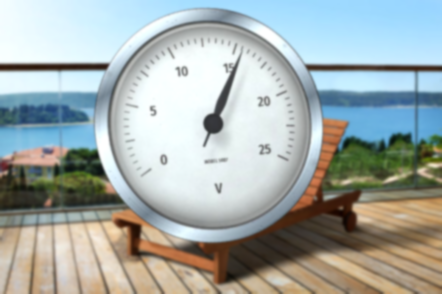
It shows 15.5 (V)
